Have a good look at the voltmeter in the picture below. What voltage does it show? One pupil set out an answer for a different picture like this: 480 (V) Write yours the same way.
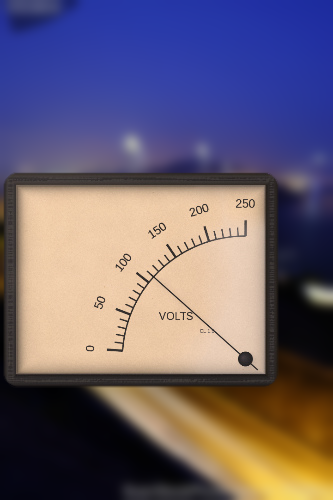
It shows 110 (V)
